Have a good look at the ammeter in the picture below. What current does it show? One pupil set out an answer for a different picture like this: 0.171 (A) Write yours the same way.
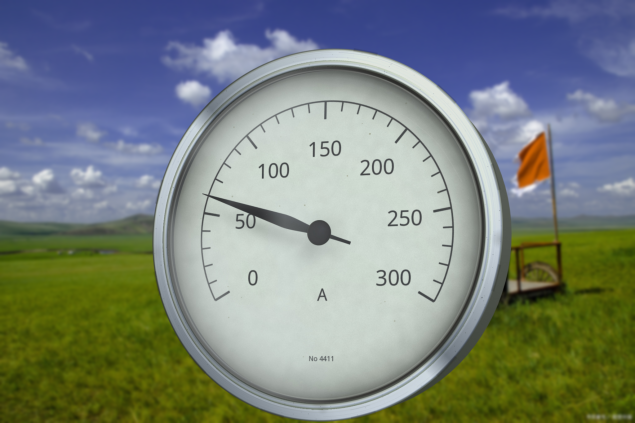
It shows 60 (A)
